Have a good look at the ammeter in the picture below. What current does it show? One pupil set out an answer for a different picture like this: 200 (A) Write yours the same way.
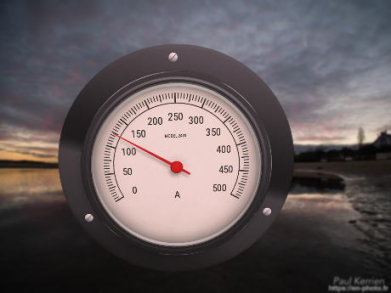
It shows 125 (A)
